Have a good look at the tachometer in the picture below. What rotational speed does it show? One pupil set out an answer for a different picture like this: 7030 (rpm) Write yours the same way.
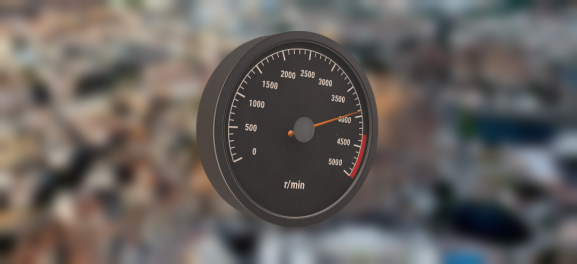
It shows 3900 (rpm)
